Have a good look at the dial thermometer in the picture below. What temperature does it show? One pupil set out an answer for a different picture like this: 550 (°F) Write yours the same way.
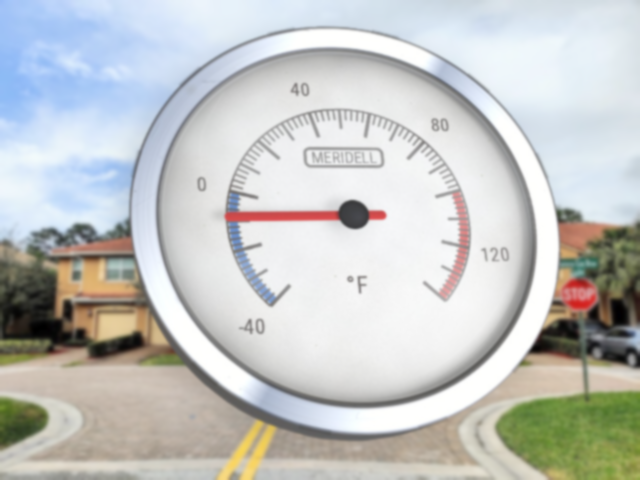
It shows -10 (°F)
